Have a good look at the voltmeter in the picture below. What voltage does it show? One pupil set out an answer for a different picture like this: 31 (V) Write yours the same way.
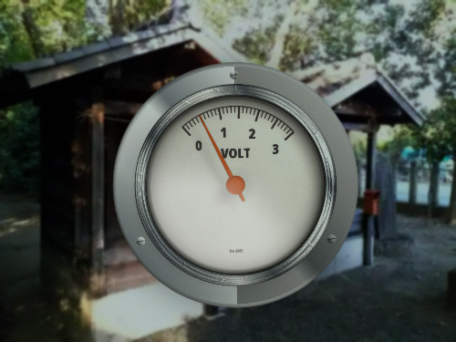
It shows 0.5 (V)
